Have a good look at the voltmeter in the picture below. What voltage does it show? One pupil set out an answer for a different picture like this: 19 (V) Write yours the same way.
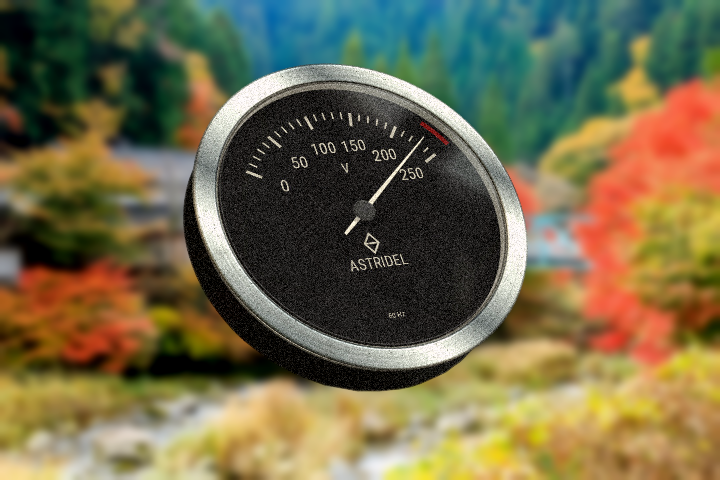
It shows 230 (V)
